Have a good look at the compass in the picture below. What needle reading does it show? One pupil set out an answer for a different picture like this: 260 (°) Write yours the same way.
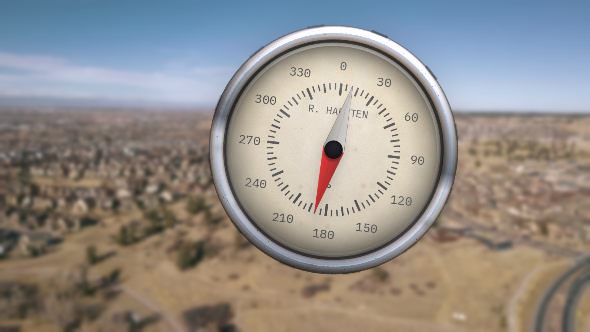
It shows 190 (°)
